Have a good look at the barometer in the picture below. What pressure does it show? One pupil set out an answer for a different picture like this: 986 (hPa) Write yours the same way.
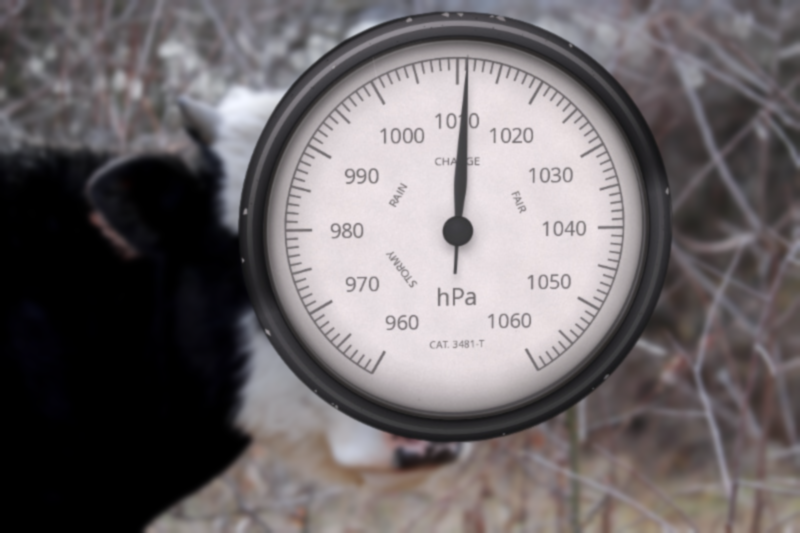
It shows 1011 (hPa)
